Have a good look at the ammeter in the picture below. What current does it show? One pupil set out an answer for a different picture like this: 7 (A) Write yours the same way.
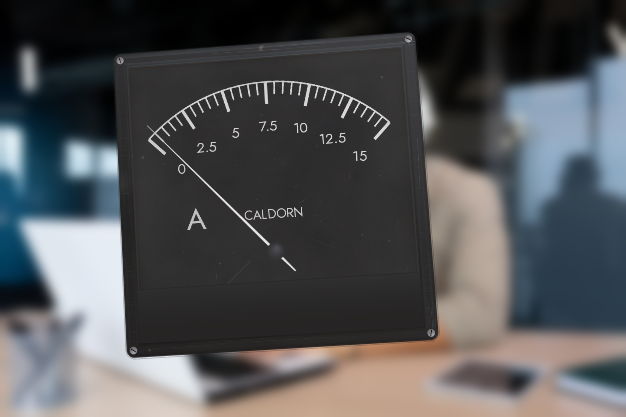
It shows 0.5 (A)
